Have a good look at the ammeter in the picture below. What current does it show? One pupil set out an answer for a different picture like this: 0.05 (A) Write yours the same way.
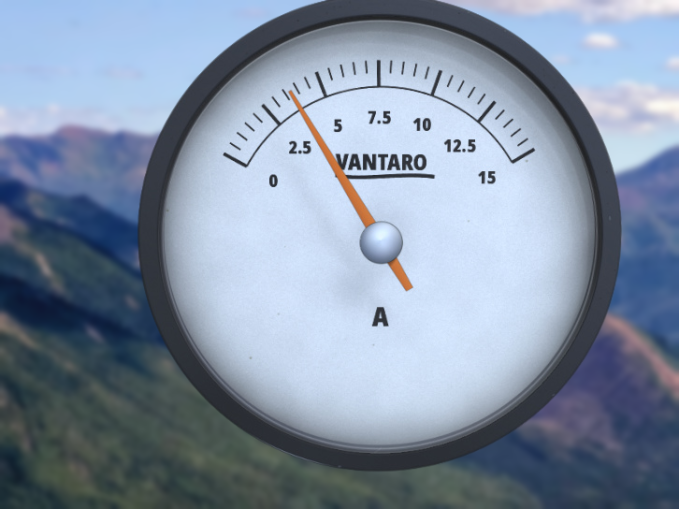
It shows 3.75 (A)
